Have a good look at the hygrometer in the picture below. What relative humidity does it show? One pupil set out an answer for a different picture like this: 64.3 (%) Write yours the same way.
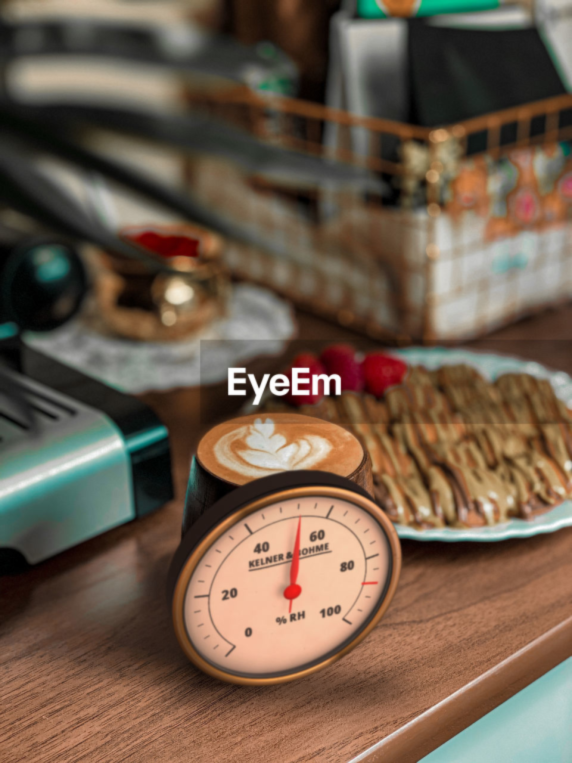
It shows 52 (%)
